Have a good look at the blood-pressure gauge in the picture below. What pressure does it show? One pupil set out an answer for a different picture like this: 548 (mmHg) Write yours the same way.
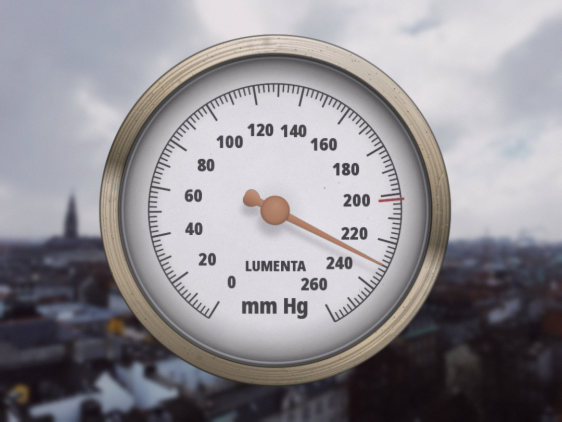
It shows 230 (mmHg)
